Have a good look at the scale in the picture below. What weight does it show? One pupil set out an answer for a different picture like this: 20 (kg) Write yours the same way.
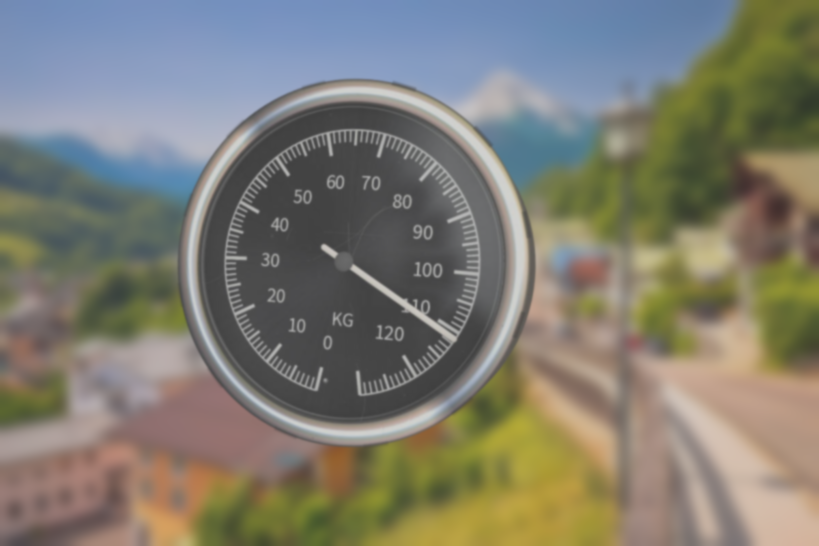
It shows 111 (kg)
